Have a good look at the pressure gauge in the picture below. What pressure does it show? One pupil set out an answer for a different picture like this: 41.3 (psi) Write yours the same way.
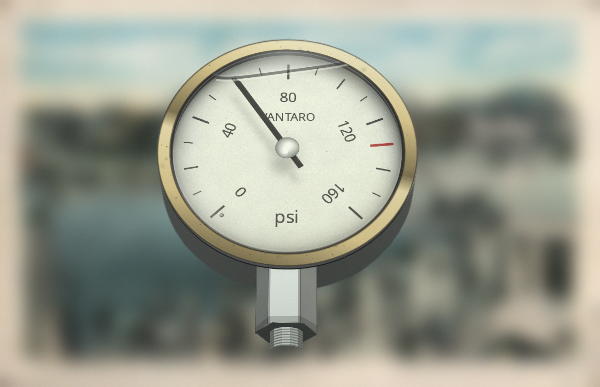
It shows 60 (psi)
